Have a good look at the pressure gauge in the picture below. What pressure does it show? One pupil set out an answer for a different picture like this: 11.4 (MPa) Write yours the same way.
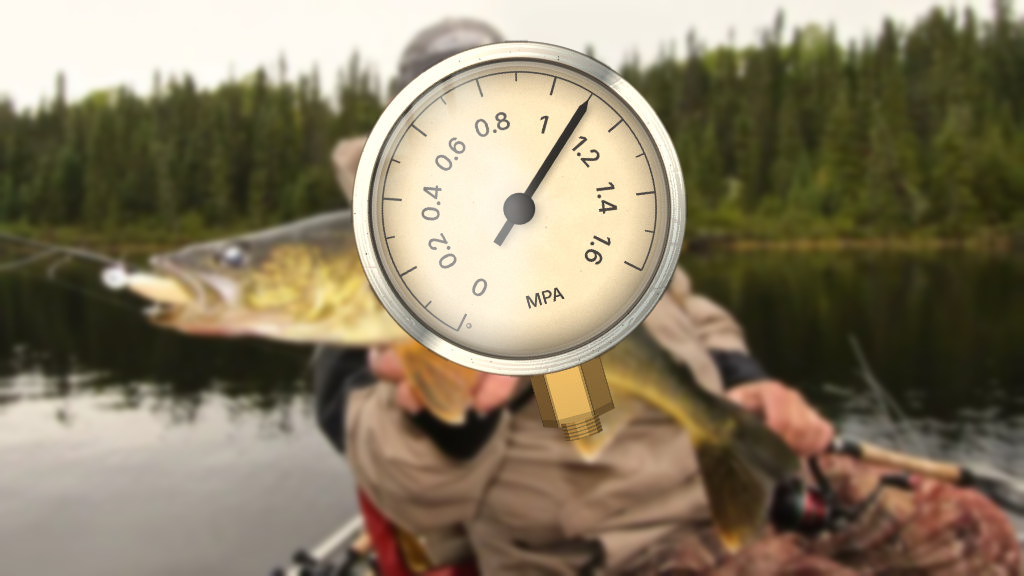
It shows 1.1 (MPa)
